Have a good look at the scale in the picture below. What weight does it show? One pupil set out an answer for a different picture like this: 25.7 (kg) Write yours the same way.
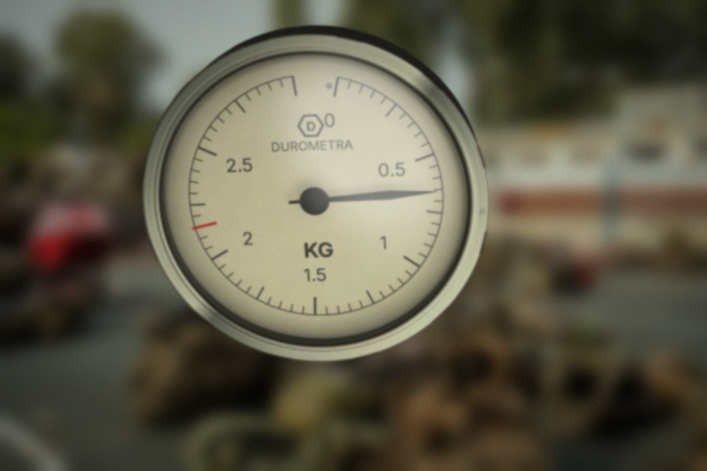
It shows 0.65 (kg)
